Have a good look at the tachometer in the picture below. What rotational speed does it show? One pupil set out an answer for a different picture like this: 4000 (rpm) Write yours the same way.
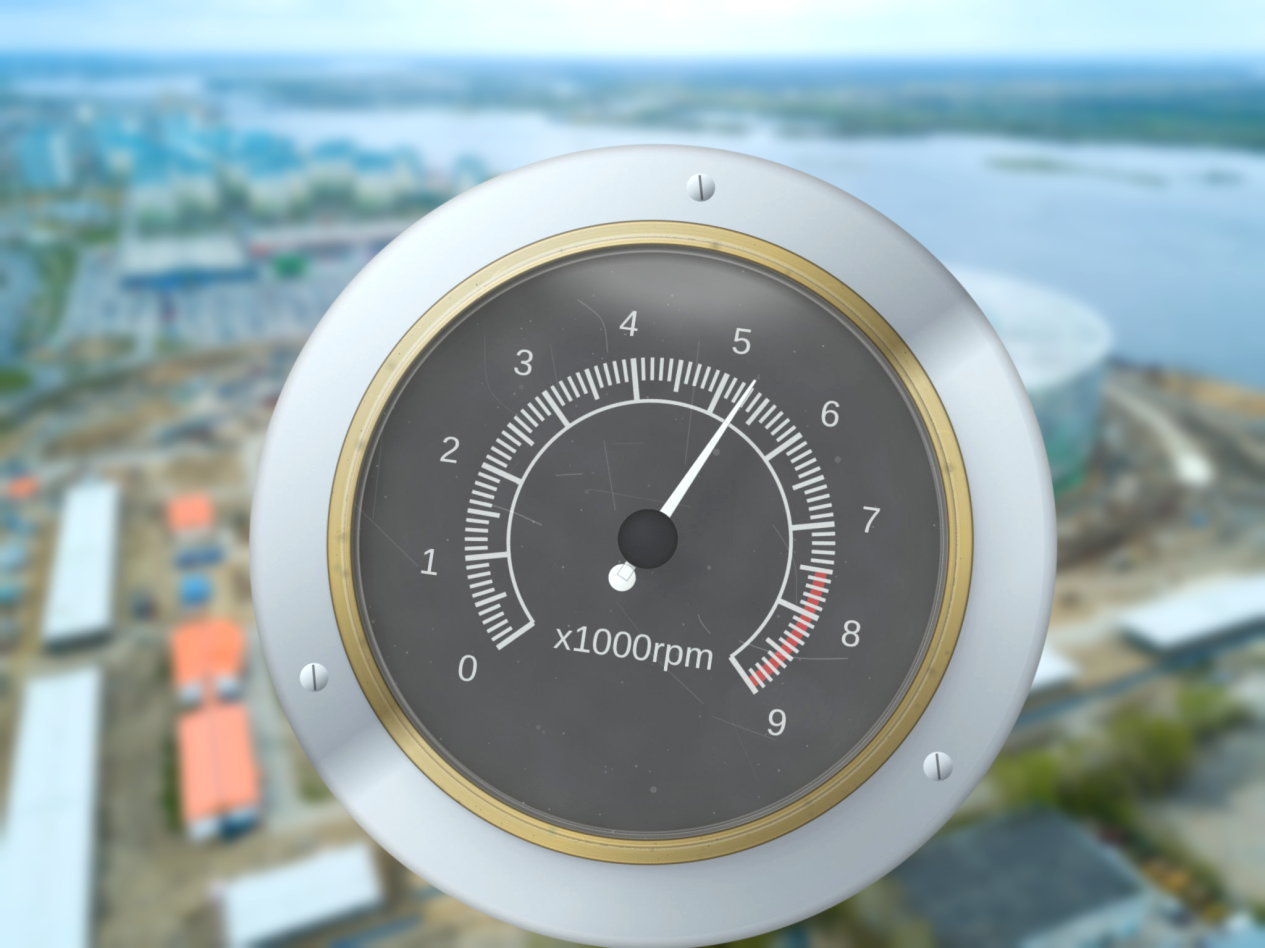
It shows 5300 (rpm)
